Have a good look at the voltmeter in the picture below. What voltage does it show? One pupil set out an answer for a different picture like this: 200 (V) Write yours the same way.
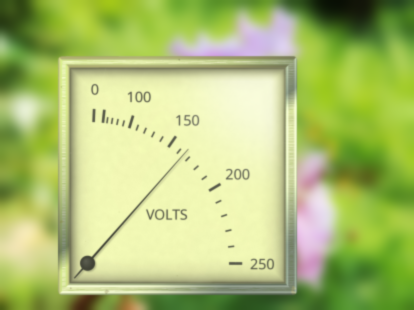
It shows 165 (V)
